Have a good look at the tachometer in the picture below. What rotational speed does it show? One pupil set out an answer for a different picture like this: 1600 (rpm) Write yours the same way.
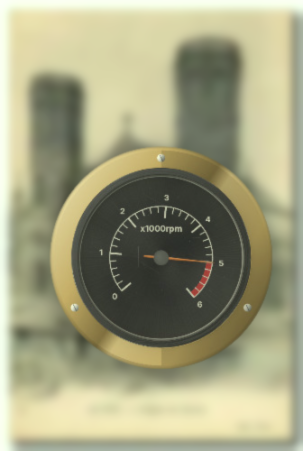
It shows 5000 (rpm)
